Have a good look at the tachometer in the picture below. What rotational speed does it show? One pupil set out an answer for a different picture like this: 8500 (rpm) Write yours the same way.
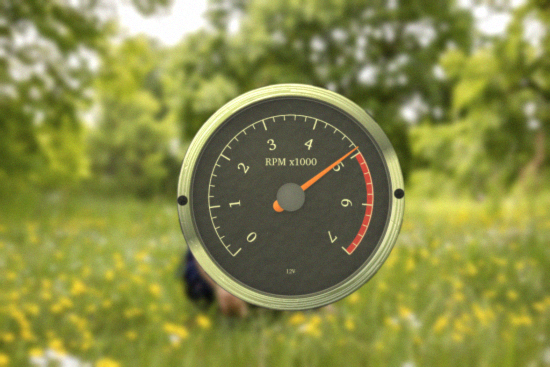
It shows 4900 (rpm)
